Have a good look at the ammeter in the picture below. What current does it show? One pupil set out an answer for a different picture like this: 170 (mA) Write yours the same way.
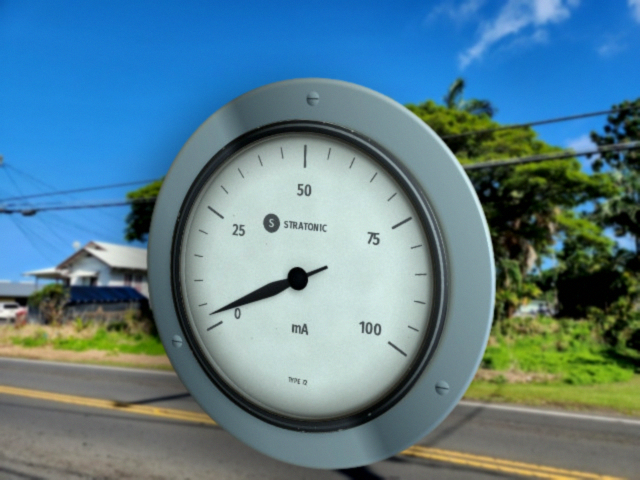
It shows 2.5 (mA)
